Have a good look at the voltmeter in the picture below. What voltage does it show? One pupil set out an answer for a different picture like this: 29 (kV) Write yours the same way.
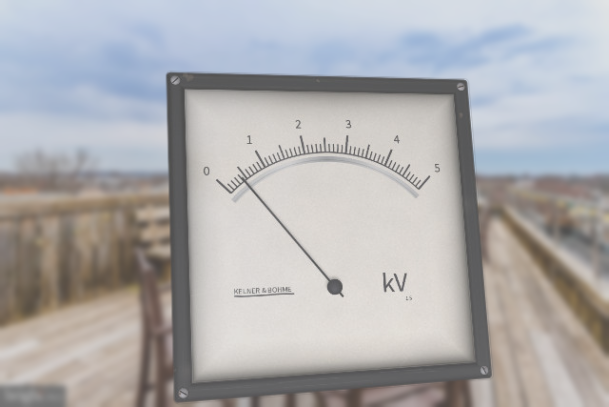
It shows 0.4 (kV)
